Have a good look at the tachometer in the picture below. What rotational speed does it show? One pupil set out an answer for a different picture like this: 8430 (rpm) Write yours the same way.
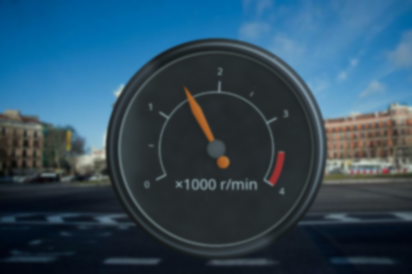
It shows 1500 (rpm)
